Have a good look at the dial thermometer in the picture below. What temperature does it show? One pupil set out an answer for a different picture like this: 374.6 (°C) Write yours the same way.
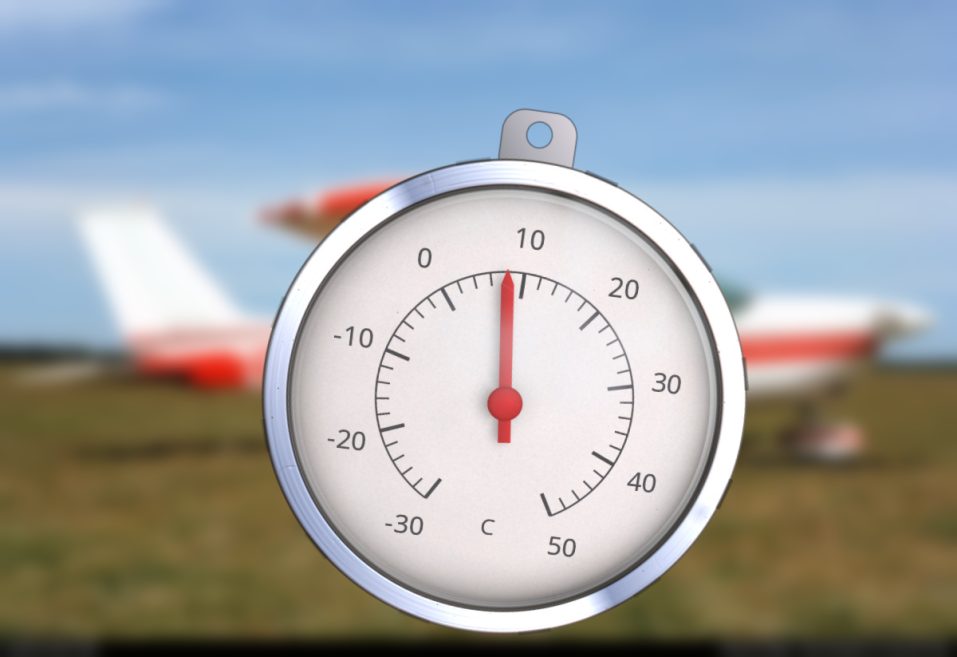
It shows 8 (°C)
